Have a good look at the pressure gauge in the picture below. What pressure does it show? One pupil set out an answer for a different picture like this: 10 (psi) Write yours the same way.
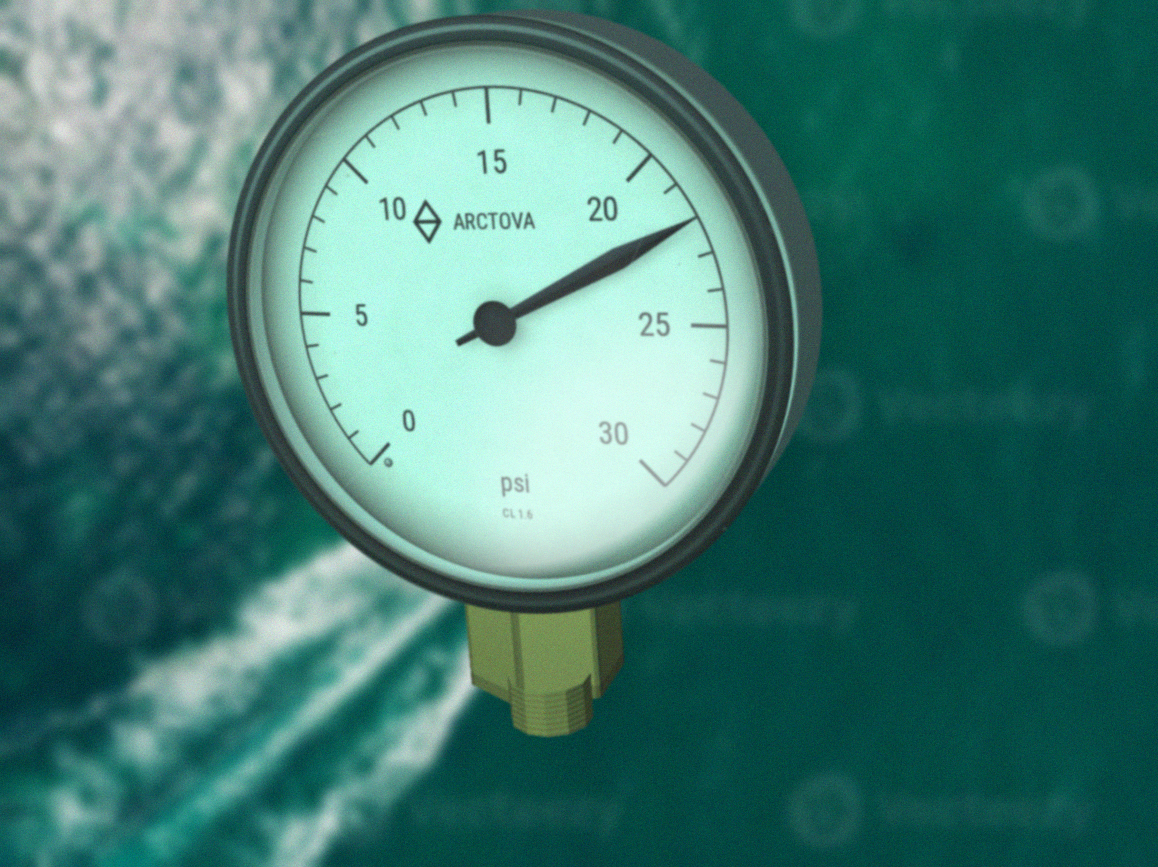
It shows 22 (psi)
